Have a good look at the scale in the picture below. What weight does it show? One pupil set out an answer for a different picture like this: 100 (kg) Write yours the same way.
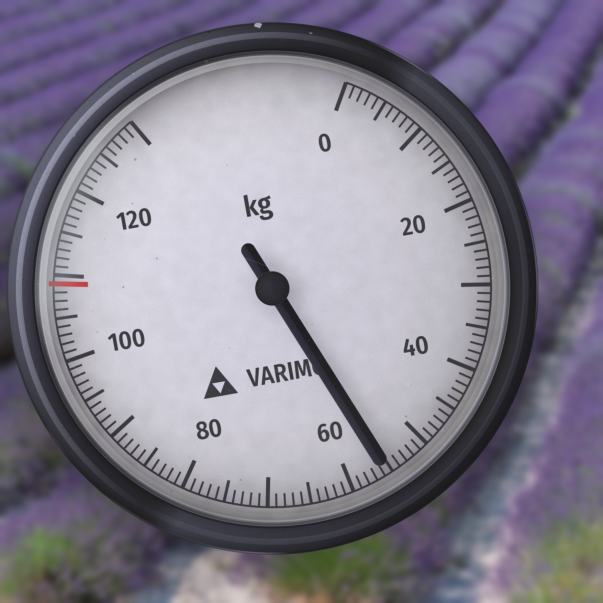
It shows 55.5 (kg)
